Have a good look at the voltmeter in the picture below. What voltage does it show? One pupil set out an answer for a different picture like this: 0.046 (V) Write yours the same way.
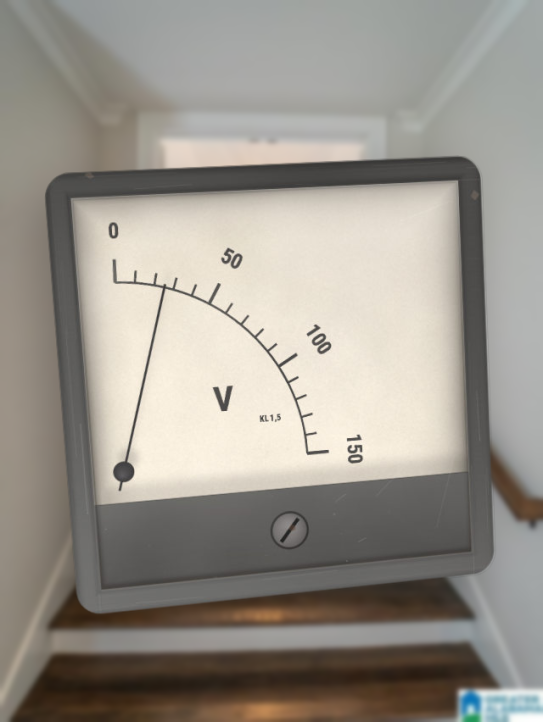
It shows 25 (V)
